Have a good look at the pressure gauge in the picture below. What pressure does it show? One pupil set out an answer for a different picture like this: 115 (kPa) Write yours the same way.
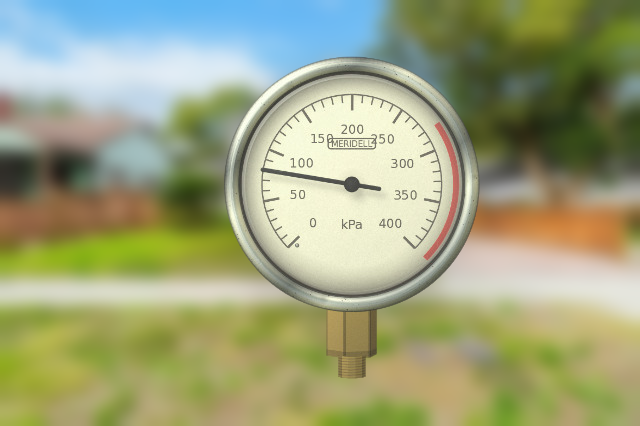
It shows 80 (kPa)
